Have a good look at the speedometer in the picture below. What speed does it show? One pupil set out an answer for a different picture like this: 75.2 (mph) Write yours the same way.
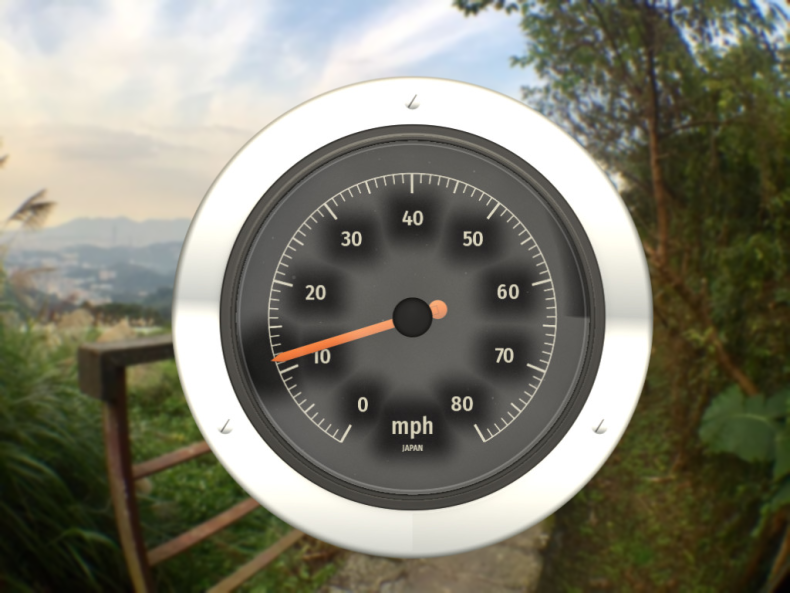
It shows 11.5 (mph)
